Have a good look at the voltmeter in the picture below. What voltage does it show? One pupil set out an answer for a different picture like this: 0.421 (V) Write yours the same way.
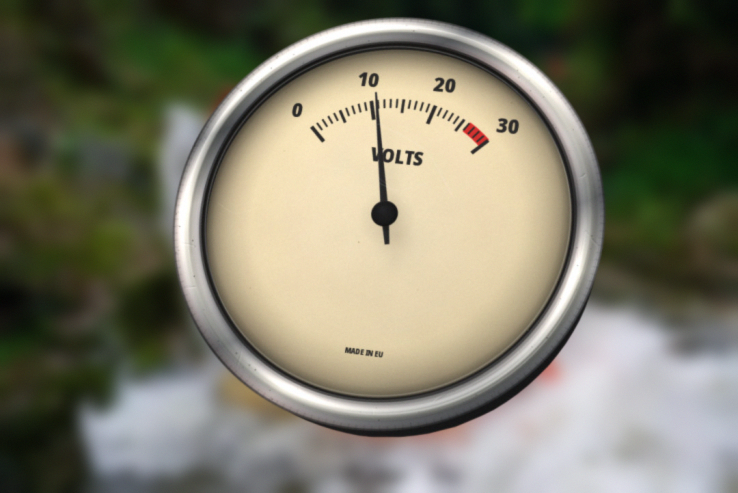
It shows 11 (V)
